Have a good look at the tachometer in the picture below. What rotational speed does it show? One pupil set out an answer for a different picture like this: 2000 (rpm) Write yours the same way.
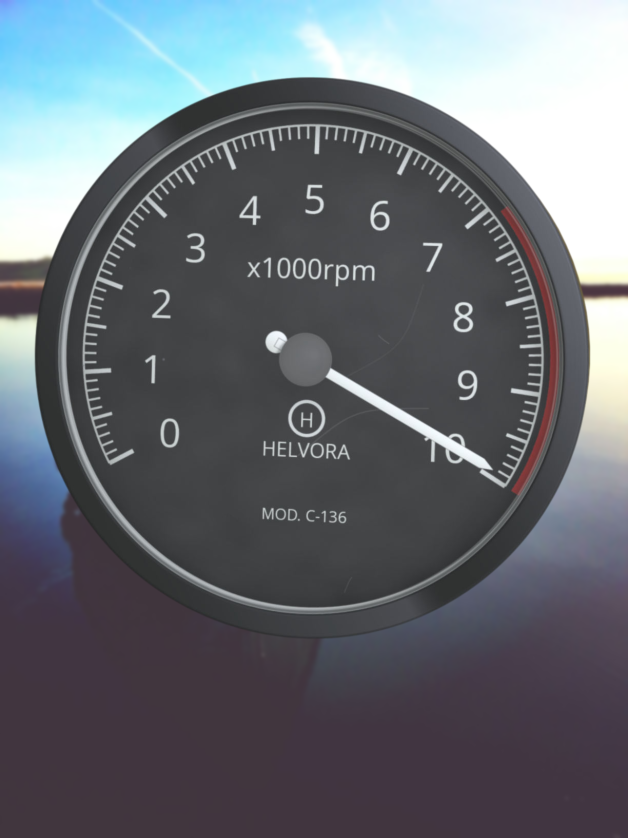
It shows 9900 (rpm)
